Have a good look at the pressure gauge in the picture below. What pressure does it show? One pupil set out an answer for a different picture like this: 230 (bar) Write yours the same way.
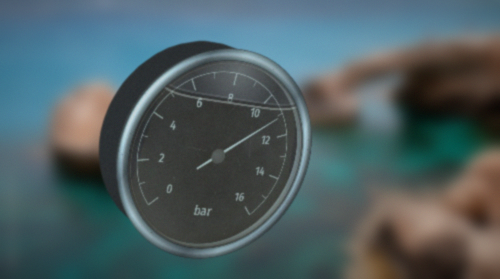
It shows 11 (bar)
